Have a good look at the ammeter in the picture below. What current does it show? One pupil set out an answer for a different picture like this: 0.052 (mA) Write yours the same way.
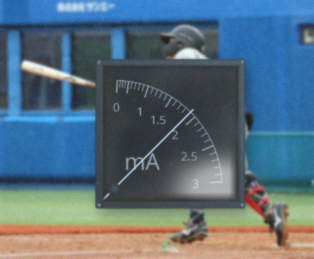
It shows 1.9 (mA)
